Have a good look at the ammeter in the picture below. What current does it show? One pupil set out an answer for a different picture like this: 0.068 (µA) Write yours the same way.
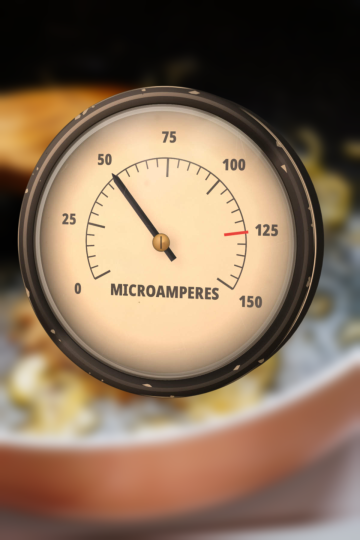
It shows 50 (µA)
